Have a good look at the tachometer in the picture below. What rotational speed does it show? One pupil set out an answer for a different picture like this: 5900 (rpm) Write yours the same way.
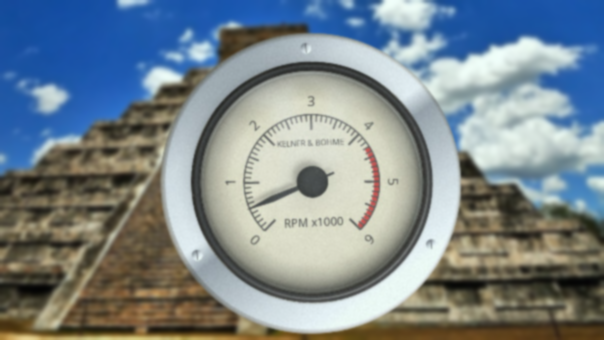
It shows 500 (rpm)
